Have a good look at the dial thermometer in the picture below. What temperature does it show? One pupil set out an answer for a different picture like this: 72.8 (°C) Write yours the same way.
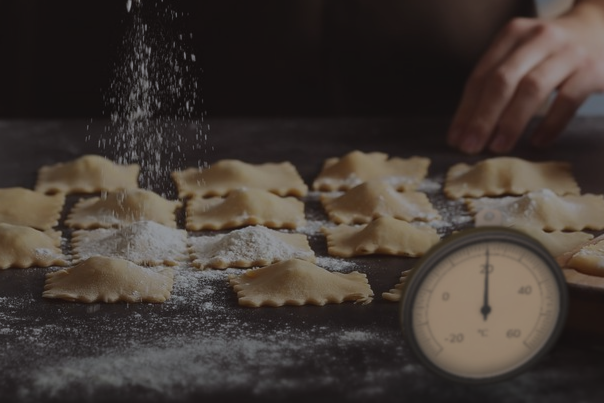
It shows 20 (°C)
